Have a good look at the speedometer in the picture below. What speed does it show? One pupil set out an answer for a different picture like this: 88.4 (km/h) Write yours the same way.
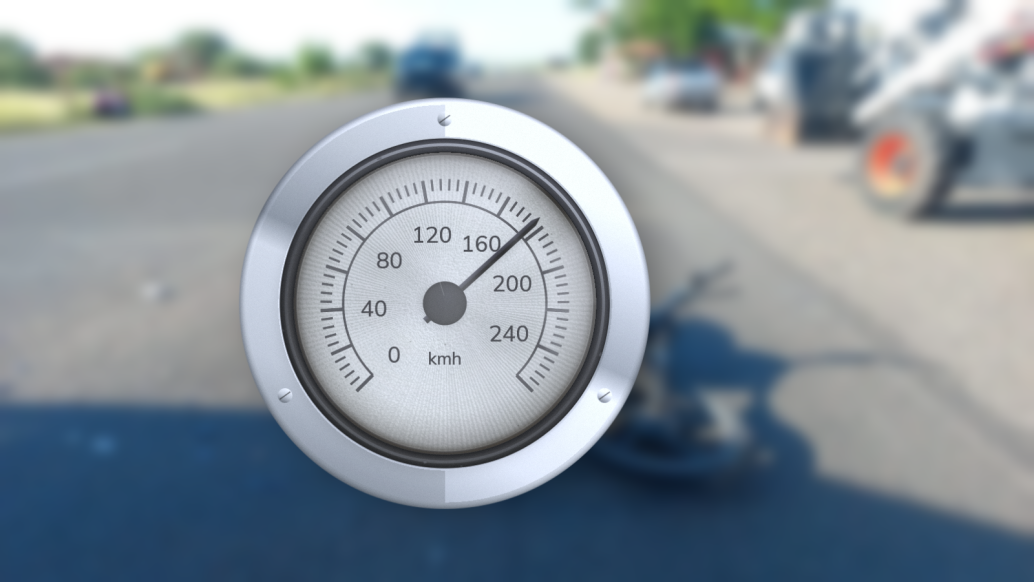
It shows 176 (km/h)
